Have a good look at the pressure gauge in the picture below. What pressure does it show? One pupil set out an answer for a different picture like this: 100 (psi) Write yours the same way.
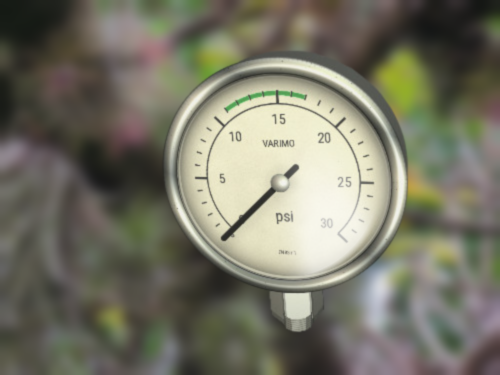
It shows 0 (psi)
